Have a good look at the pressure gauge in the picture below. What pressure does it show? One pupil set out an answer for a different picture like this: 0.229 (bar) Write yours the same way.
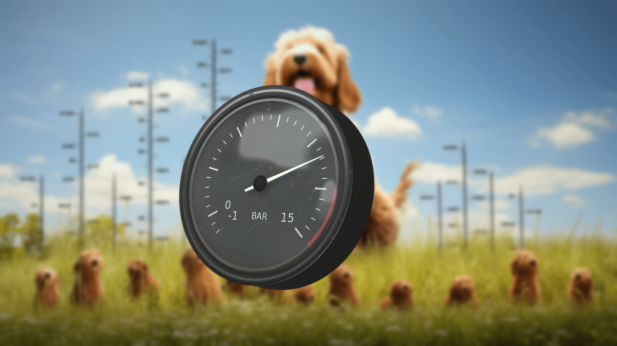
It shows 11 (bar)
